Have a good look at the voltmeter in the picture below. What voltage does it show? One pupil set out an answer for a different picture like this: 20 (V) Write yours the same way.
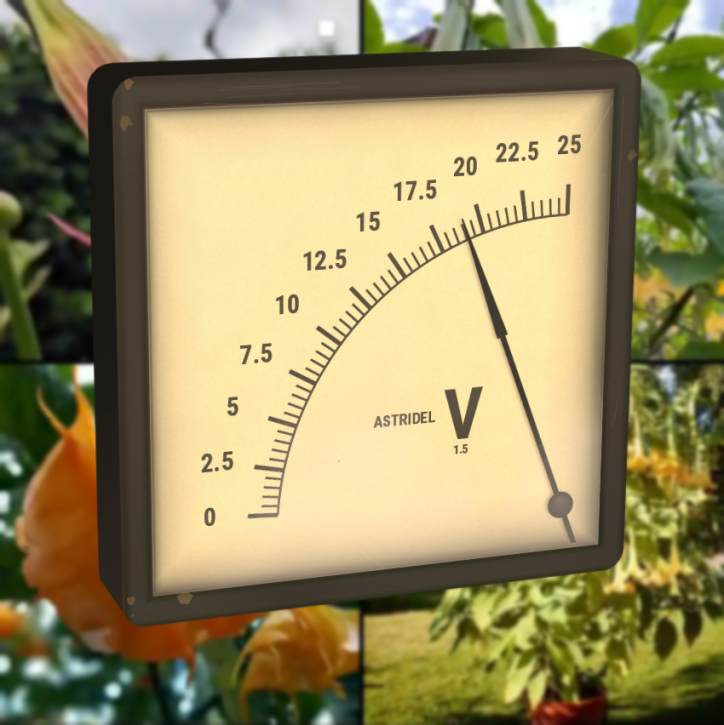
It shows 19 (V)
